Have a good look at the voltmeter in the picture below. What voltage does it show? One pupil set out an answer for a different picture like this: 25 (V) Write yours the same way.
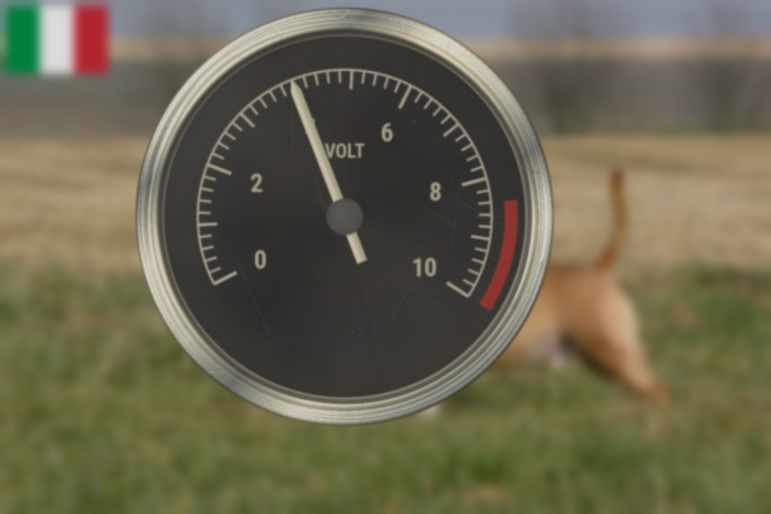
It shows 4 (V)
